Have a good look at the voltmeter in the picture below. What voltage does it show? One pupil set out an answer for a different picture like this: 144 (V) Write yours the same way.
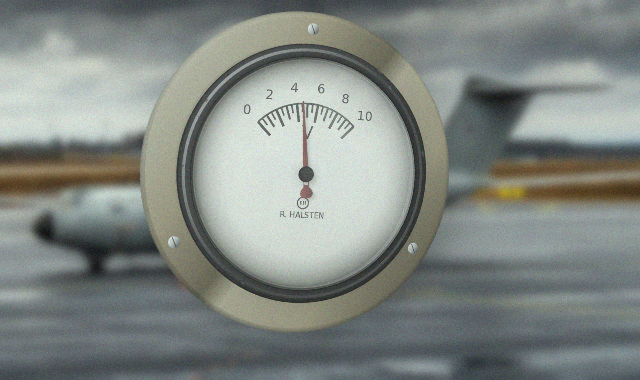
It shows 4.5 (V)
